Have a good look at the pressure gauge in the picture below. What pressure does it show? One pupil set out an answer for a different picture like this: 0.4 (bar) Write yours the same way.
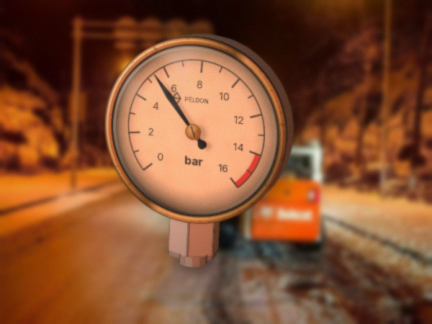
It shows 5.5 (bar)
